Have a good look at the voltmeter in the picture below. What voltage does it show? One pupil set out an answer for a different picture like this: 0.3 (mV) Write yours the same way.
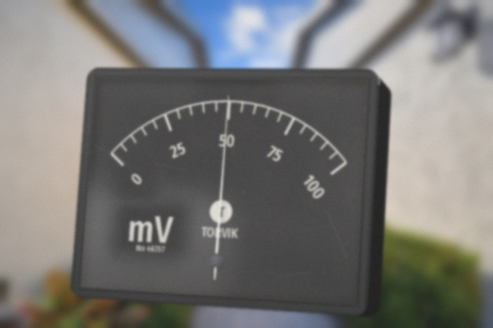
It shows 50 (mV)
